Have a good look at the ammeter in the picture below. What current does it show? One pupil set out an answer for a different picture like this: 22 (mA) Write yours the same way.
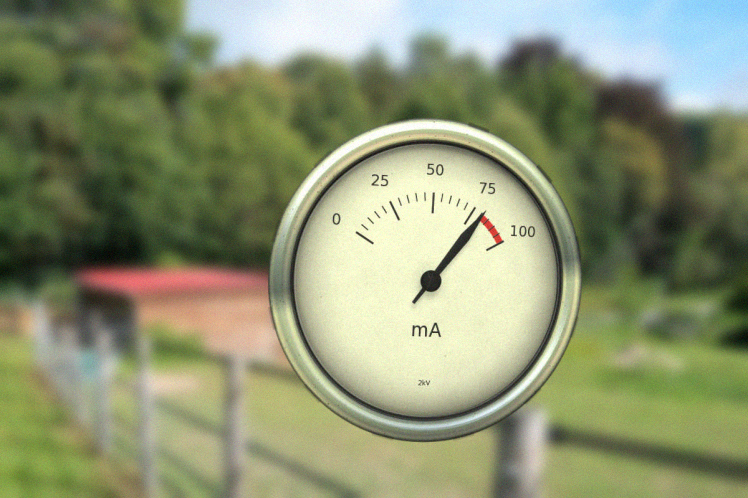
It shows 80 (mA)
